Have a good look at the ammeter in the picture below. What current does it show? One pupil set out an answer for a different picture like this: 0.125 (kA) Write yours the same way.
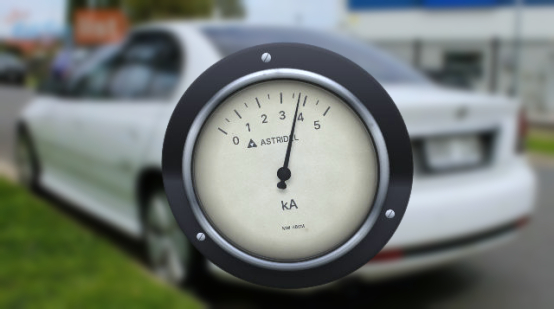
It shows 3.75 (kA)
